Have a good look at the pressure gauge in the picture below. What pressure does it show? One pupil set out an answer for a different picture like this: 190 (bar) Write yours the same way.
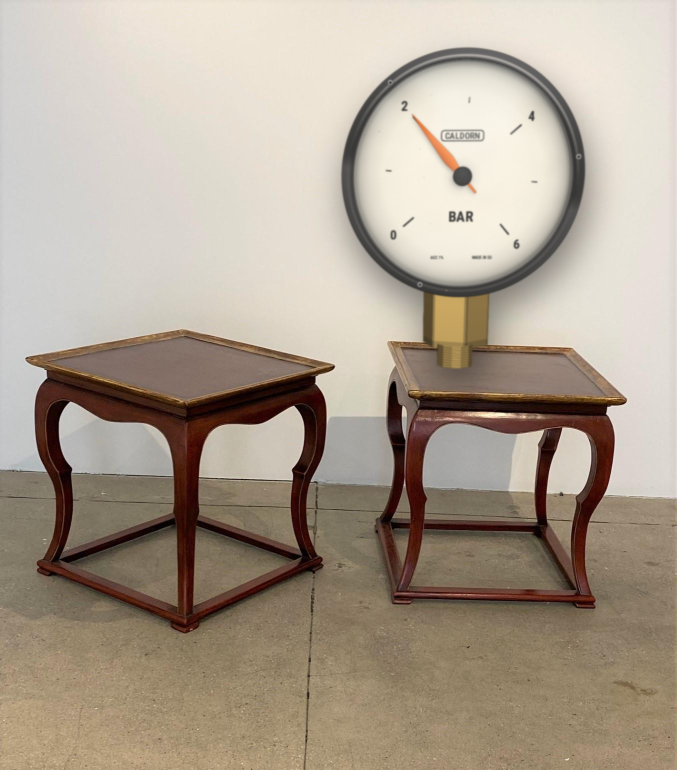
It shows 2 (bar)
